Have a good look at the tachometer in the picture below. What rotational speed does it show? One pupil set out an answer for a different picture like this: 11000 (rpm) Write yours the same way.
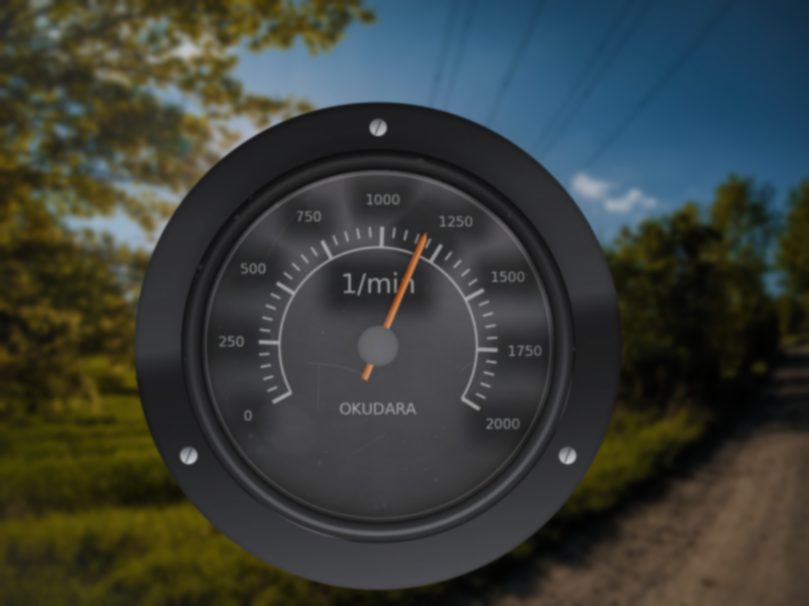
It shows 1175 (rpm)
